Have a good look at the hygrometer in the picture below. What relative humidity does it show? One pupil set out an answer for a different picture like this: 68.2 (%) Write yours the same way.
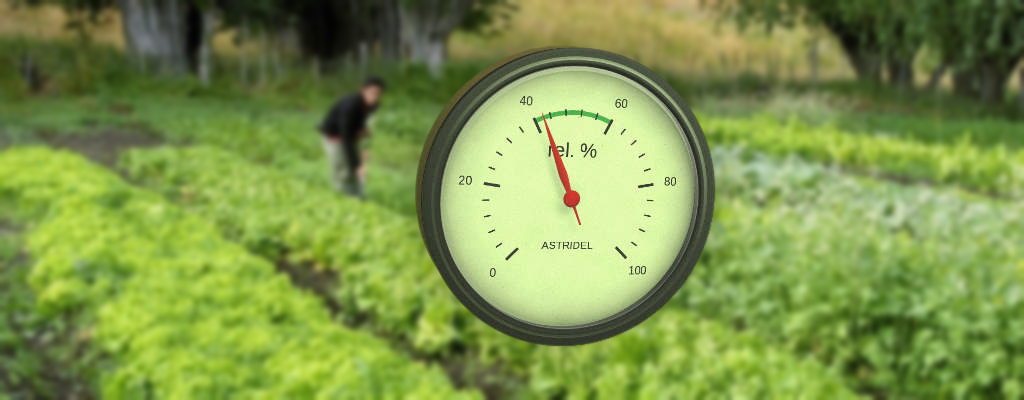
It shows 42 (%)
